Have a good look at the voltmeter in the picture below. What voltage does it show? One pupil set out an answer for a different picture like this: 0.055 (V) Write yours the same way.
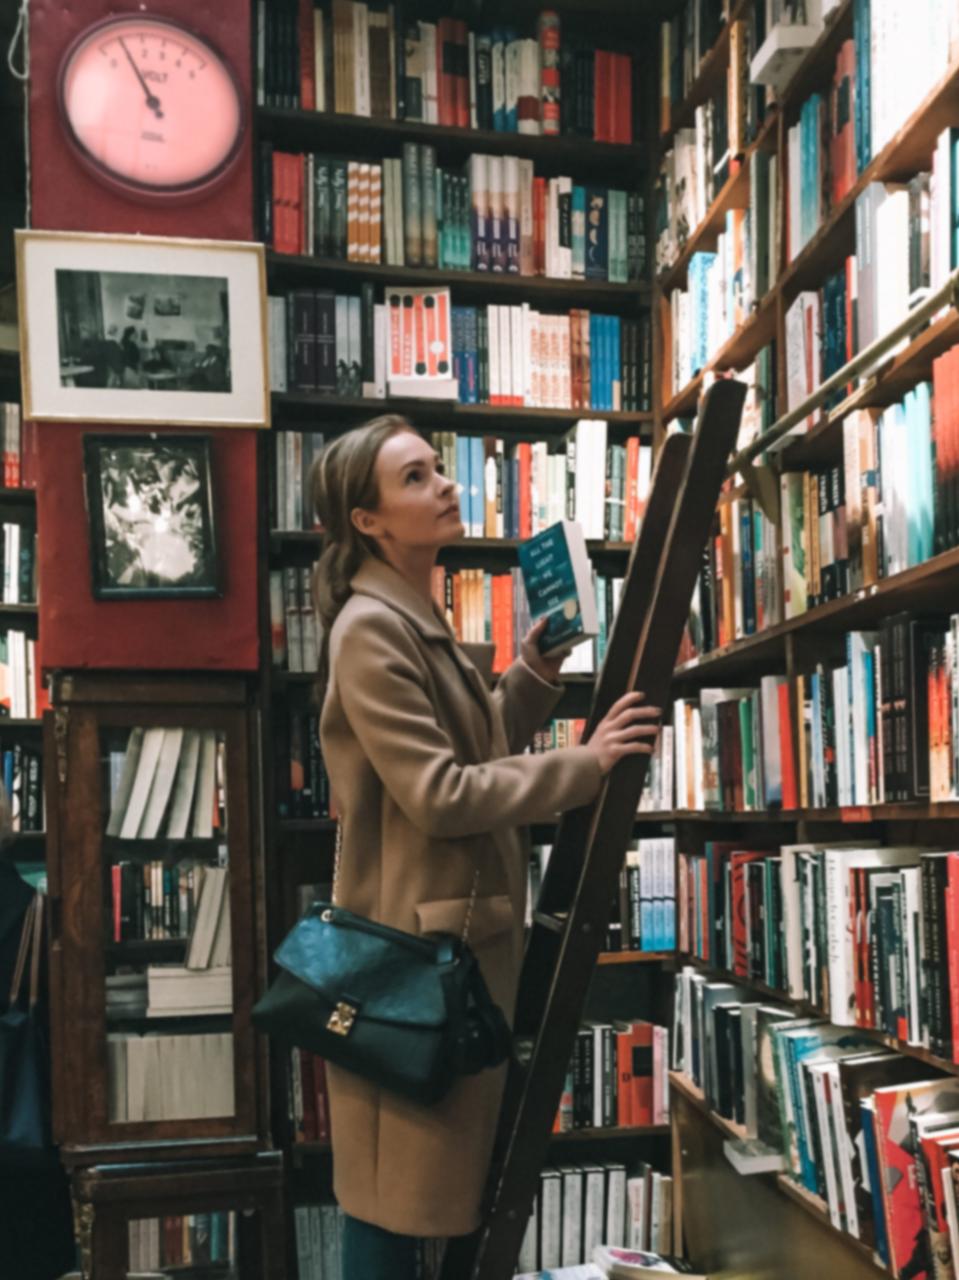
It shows 1 (V)
